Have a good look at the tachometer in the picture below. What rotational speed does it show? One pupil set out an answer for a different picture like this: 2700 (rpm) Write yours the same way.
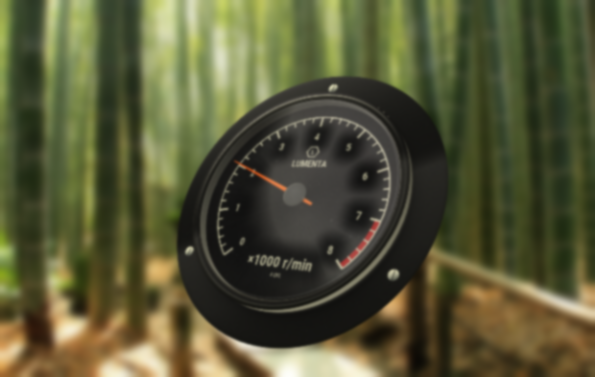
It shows 2000 (rpm)
